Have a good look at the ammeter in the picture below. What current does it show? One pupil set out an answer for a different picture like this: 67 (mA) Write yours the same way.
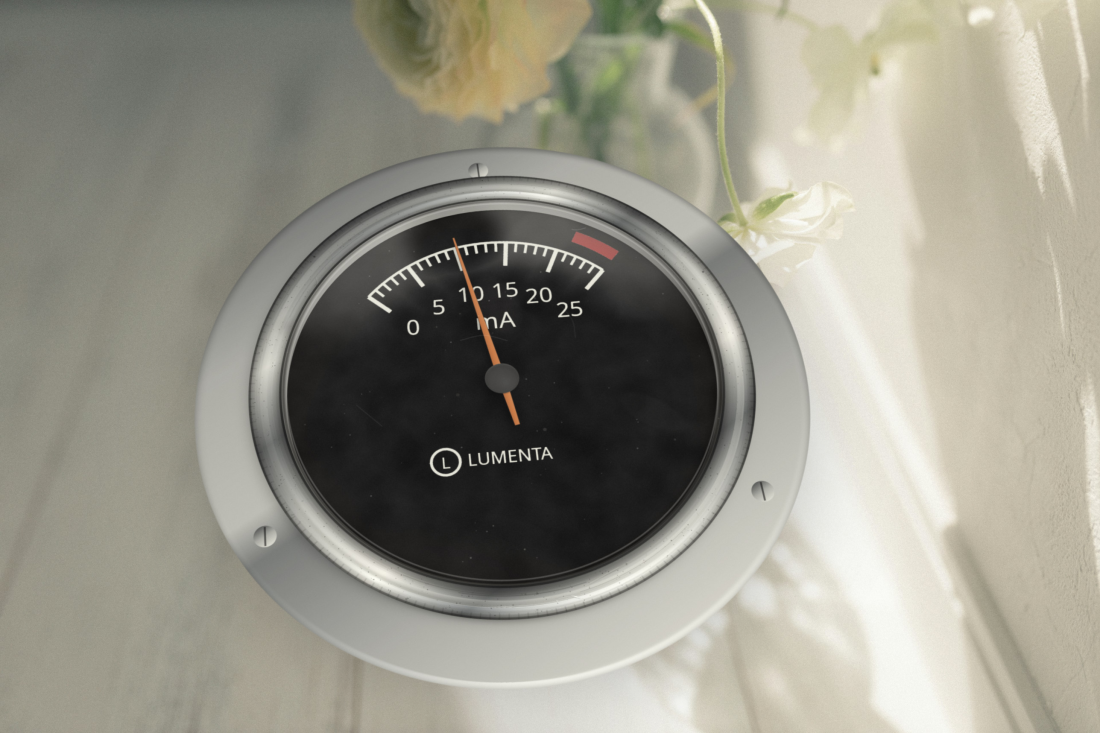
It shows 10 (mA)
